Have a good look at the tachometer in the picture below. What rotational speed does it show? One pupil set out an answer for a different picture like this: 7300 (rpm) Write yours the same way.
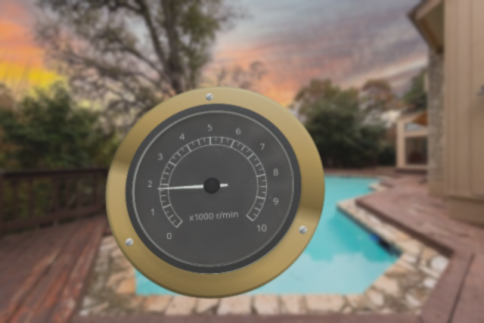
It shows 1750 (rpm)
